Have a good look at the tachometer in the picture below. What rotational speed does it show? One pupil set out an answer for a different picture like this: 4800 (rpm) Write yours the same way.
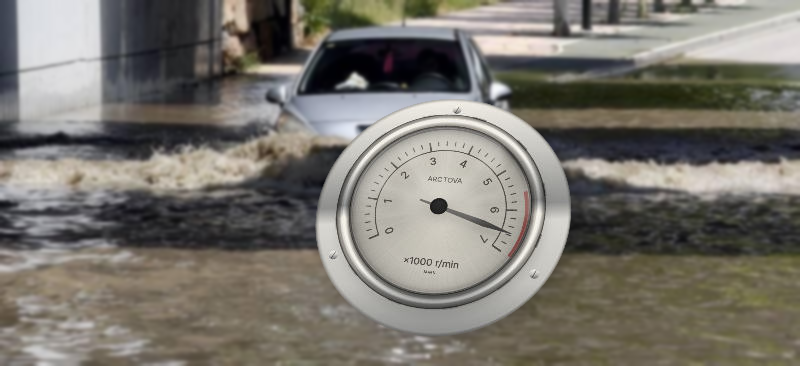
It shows 6600 (rpm)
